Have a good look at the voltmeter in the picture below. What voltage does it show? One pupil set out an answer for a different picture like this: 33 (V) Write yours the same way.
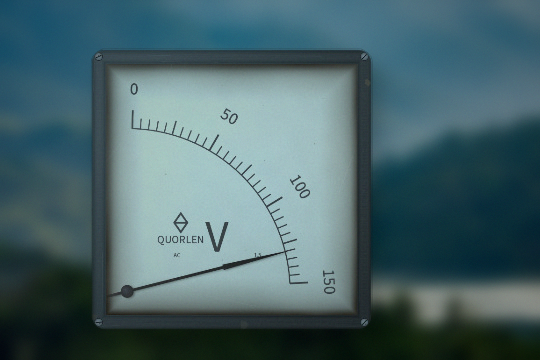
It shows 130 (V)
